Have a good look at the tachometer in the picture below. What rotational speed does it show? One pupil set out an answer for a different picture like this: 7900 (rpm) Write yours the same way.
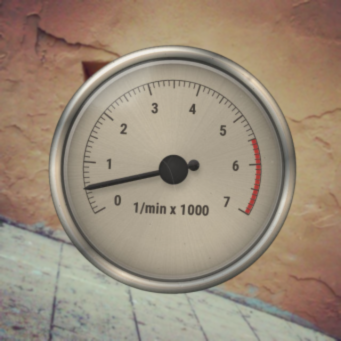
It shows 500 (rpm)
